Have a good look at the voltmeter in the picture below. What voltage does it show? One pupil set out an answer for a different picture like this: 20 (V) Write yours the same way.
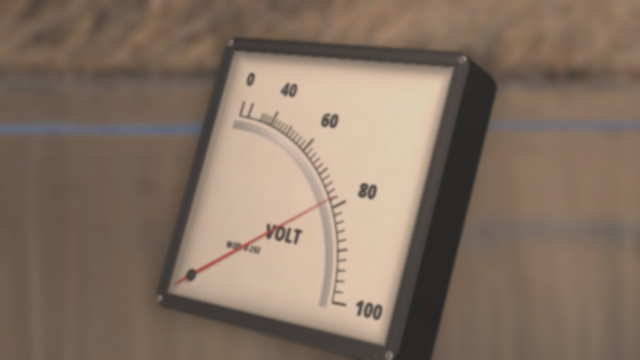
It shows 78 (V)
